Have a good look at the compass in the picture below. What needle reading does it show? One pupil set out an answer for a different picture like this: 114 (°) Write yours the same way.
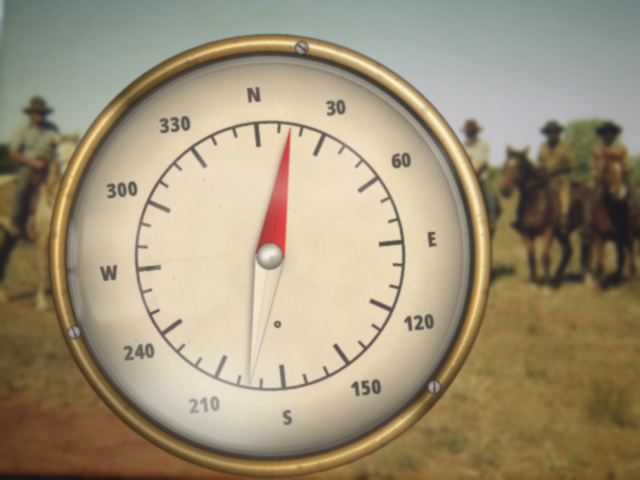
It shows 15 (°)
